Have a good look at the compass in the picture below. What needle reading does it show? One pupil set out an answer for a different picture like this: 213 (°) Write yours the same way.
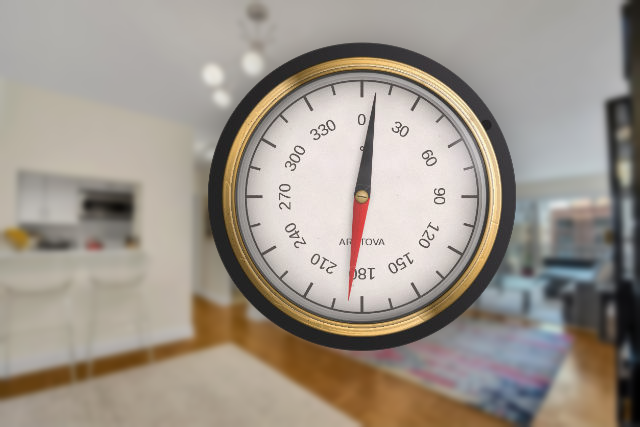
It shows 187.5 (°)
